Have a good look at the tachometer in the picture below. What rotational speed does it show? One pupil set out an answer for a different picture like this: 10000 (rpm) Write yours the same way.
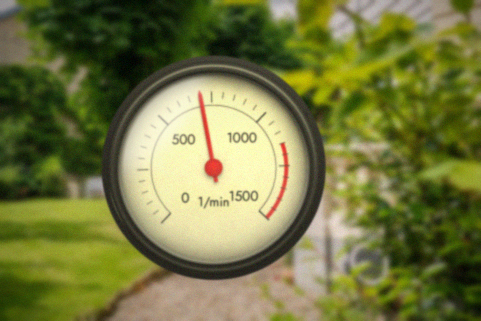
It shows 700 (rpm)
